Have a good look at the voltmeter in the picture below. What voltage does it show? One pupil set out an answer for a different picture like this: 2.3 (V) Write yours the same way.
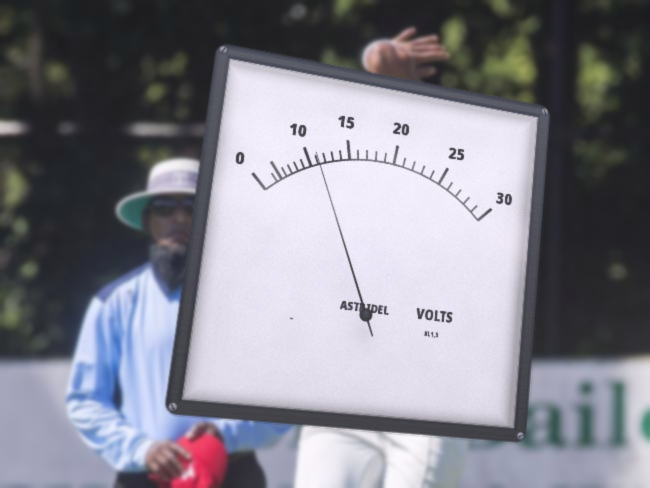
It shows 11 (V)
